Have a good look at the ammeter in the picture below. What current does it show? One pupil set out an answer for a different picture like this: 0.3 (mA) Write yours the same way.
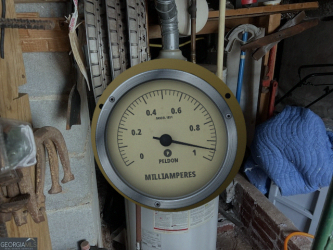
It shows 0.94 (mA)
